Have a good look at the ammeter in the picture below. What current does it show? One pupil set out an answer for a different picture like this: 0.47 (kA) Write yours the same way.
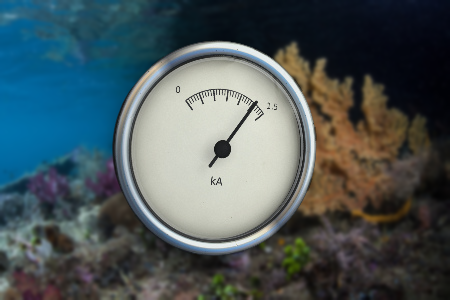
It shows 1.25 (kA)
